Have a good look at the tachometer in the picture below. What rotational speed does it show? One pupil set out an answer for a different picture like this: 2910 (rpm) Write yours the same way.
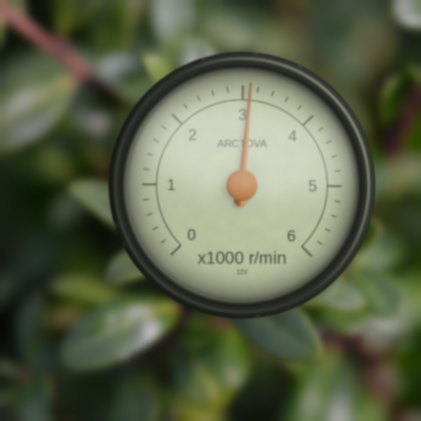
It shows 3100 (rpm)
